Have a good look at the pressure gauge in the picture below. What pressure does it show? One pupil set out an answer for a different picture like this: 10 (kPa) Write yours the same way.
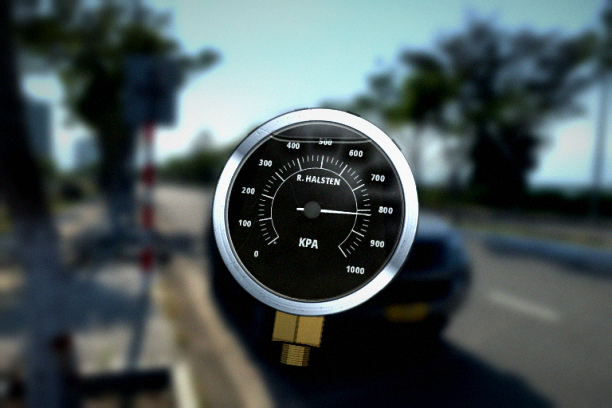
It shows 820 (kPa)
